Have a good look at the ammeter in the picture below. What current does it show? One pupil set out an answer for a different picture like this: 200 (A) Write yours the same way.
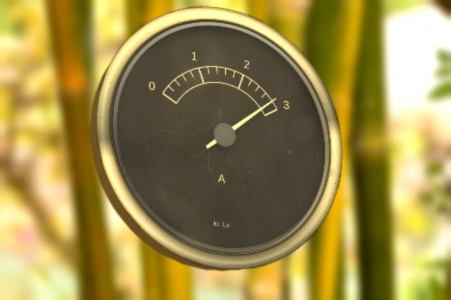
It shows 2.8 (A)
